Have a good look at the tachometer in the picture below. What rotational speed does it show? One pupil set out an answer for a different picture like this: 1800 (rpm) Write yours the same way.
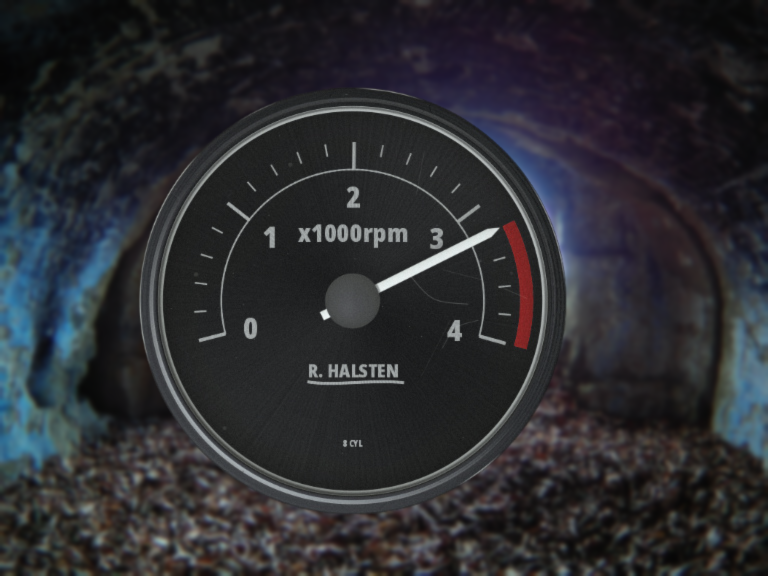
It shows 3200 (rpm)
